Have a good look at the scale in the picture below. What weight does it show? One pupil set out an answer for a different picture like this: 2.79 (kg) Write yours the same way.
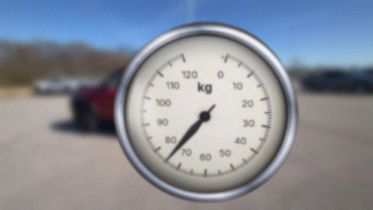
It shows 75 (kg)
